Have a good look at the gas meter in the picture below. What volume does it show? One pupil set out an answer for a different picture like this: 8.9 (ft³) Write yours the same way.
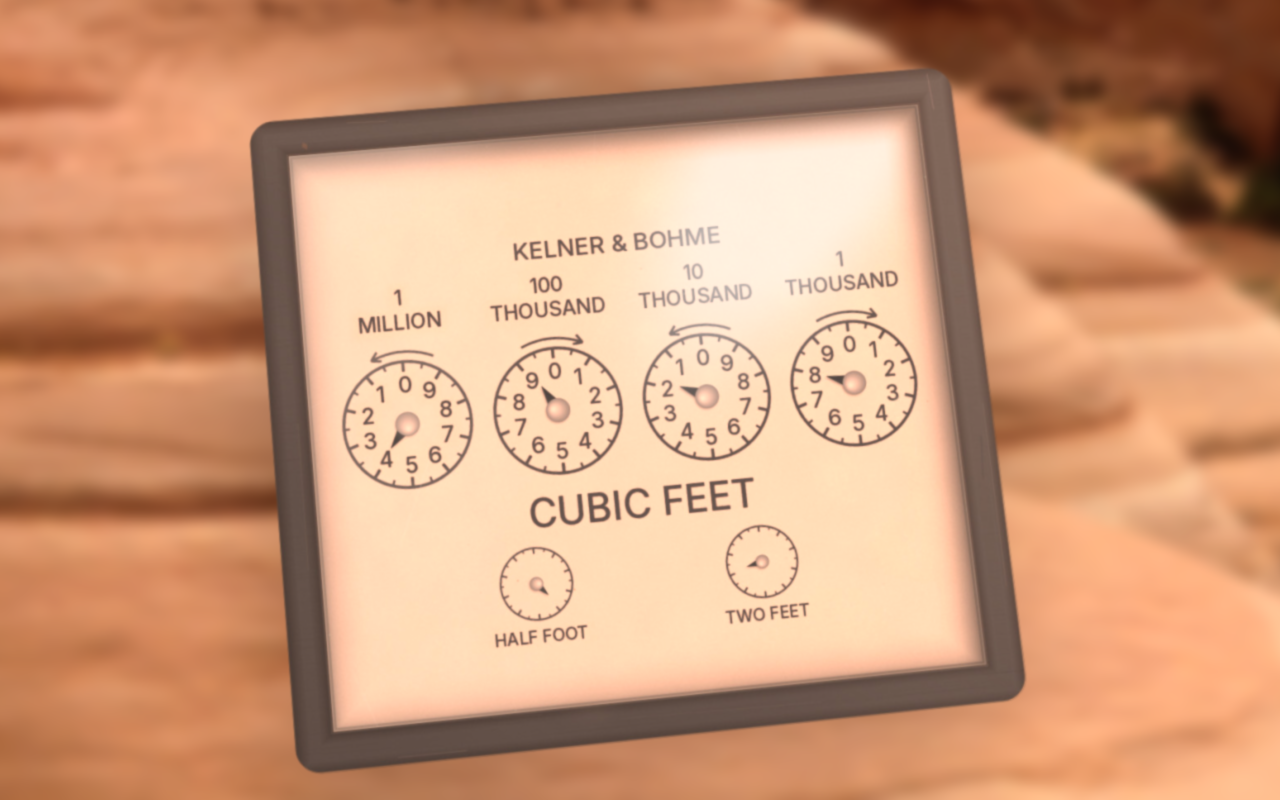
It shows 391800 (ft³)
